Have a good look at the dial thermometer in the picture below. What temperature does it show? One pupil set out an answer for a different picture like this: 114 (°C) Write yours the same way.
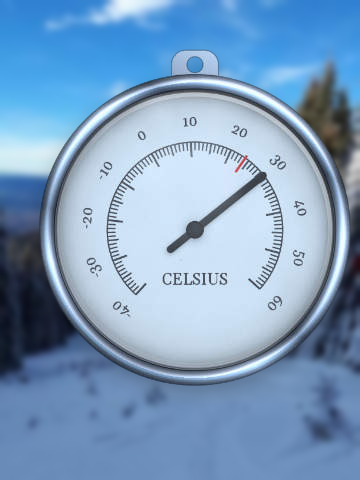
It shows 30 (°C)
